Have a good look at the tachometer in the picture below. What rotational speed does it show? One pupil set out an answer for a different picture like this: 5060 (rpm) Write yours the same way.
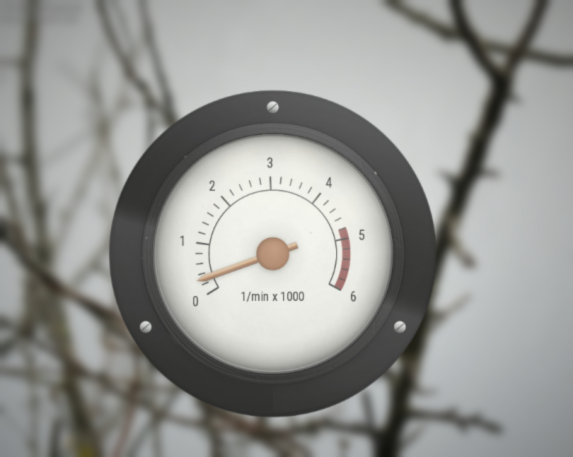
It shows 300 (rpm)
